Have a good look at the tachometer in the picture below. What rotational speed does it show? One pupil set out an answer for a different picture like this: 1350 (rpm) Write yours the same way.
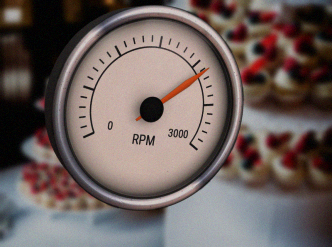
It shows 2100 (rpm)
